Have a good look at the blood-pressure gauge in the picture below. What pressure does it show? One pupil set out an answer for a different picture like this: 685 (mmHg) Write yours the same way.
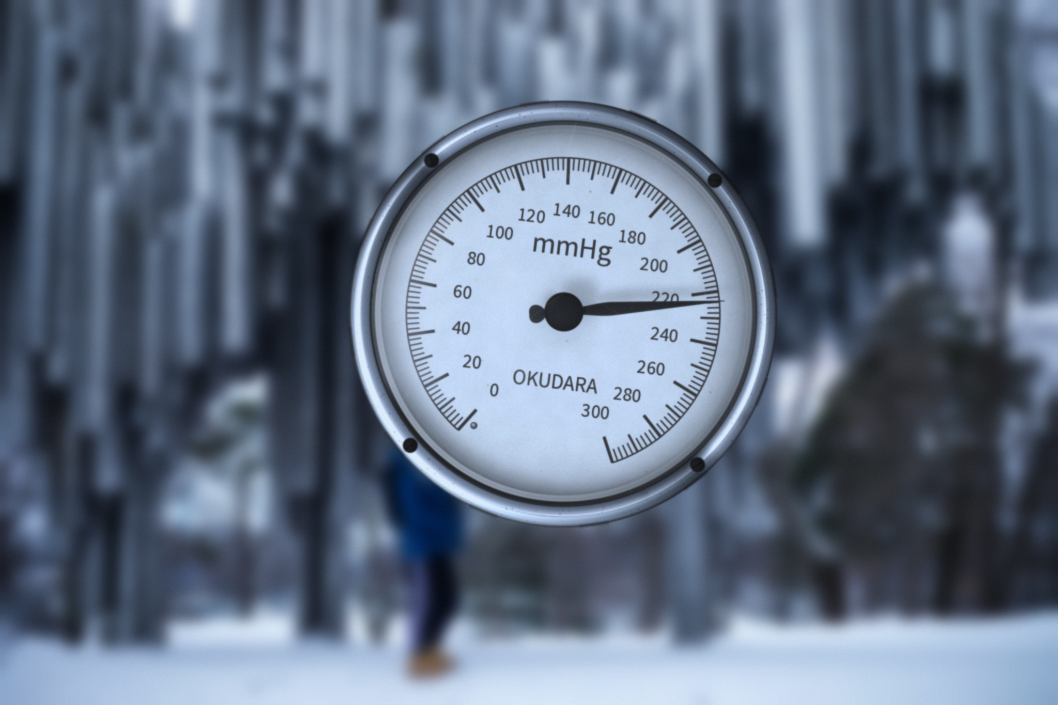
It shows 224 (mmHg)
